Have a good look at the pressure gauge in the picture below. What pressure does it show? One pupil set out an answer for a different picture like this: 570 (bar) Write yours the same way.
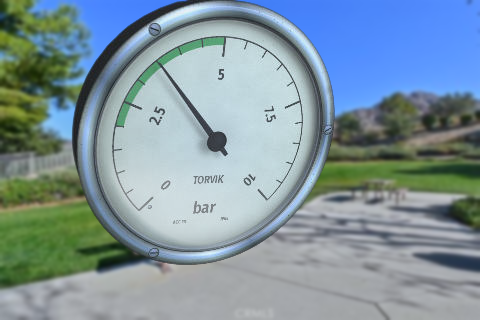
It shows 3.5 (bar)
